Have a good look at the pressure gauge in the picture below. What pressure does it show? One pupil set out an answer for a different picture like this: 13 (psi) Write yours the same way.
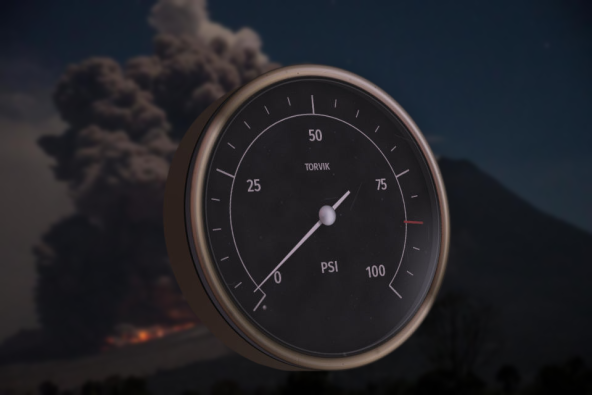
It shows 2.5 (psi)
